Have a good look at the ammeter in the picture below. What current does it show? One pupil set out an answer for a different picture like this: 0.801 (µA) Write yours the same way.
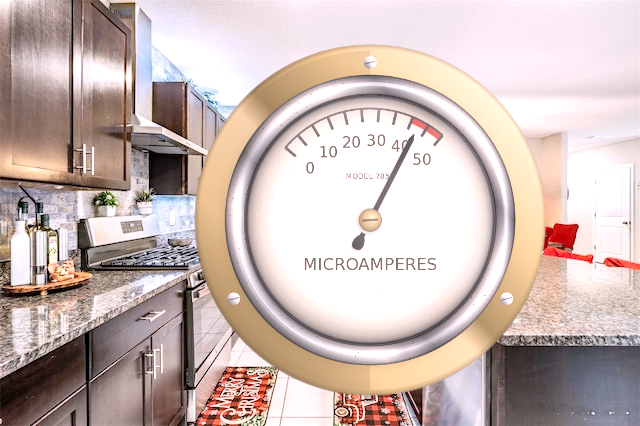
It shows 42.5 (µA)
